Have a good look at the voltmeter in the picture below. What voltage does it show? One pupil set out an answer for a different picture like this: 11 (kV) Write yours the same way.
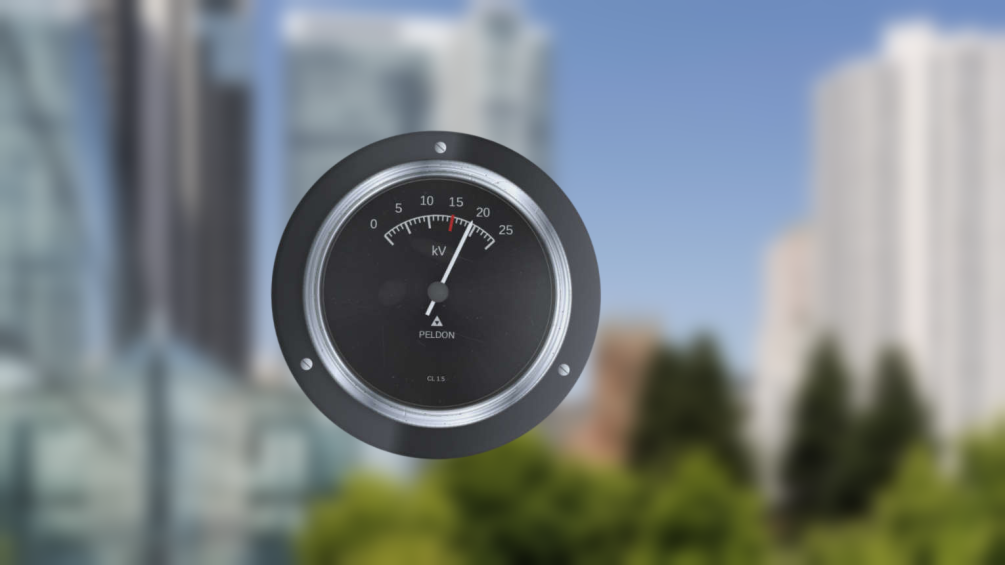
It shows 19 (kV)
